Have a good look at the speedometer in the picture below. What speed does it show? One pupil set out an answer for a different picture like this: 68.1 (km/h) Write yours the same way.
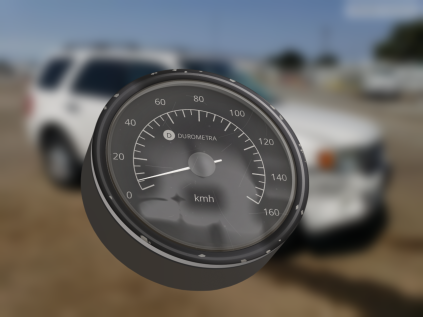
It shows 5 (km/h)
